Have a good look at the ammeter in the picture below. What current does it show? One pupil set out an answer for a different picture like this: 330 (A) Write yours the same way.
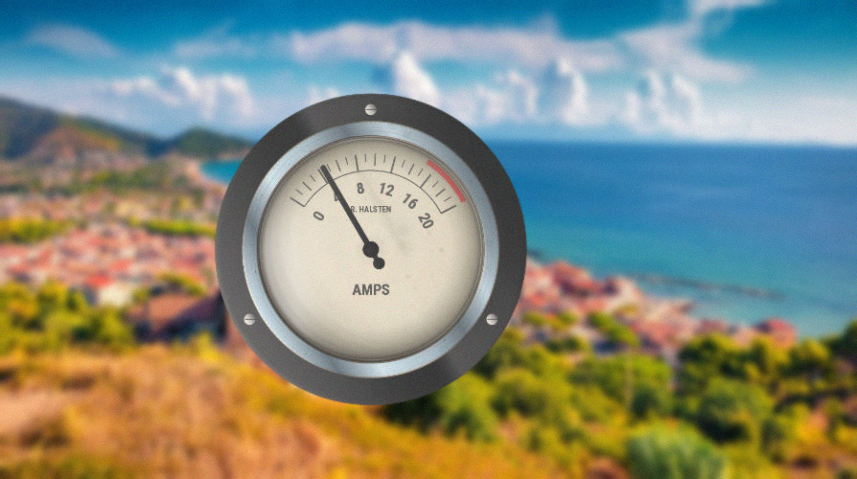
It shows 4.5 (A)
